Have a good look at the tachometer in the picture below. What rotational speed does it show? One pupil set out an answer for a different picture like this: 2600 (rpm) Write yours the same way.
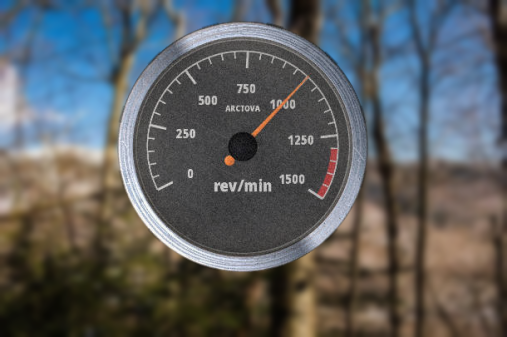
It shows 1000 (rpm)
